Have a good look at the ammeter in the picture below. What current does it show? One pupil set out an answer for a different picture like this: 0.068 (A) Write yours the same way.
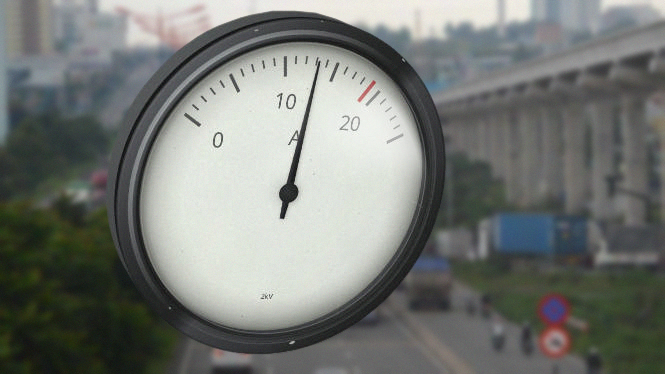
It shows 13 (A)
